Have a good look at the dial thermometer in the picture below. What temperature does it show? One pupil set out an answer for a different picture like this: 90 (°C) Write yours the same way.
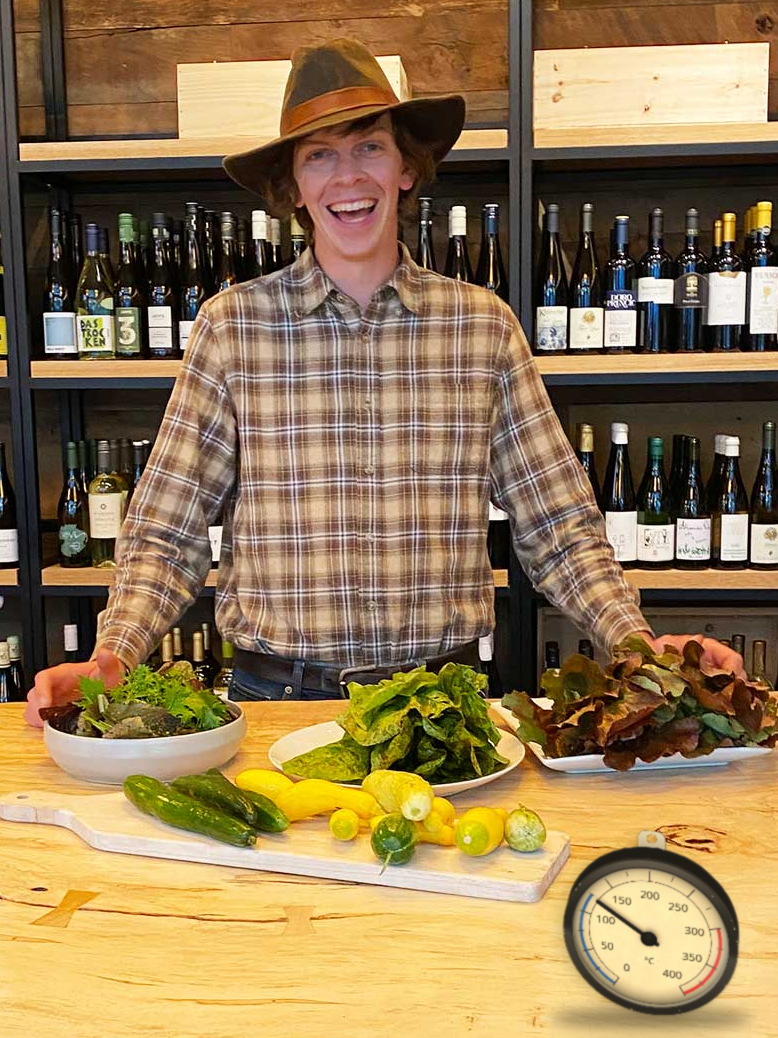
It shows 125 (°C)
